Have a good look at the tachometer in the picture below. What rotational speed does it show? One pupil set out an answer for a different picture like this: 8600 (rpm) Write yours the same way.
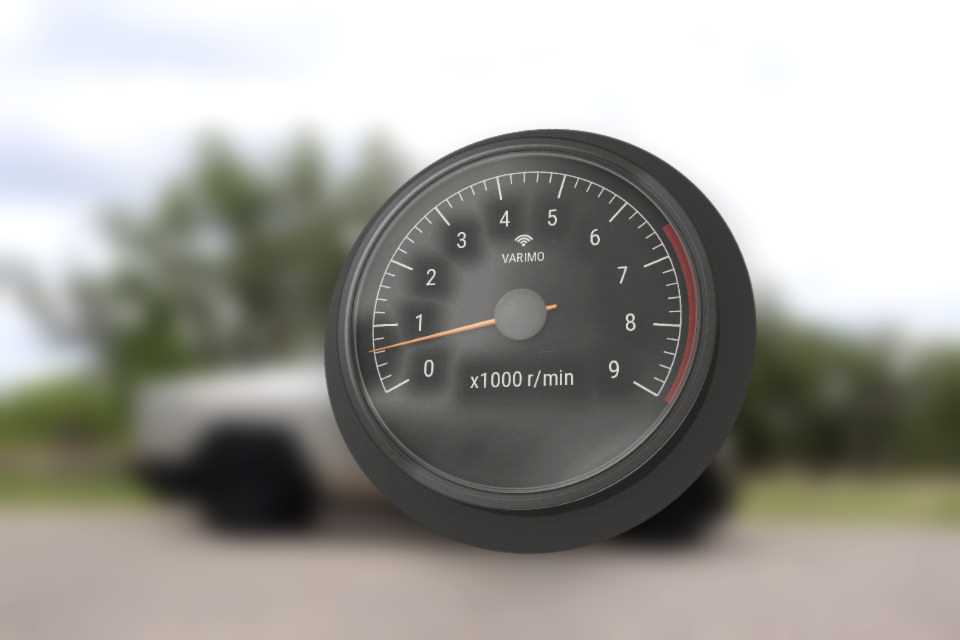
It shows 600 (rpm)
